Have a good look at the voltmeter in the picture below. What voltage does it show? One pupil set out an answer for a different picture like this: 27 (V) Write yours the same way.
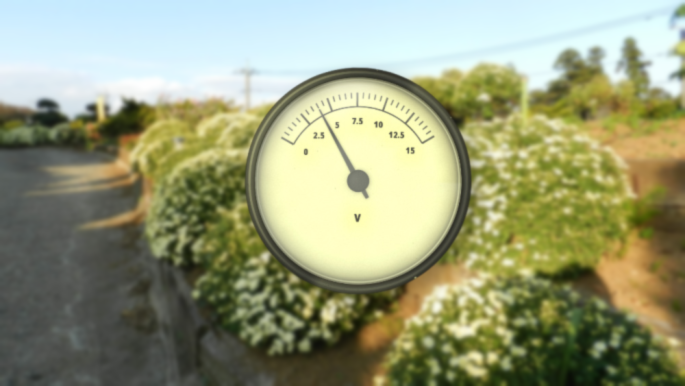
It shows 4 (V)
